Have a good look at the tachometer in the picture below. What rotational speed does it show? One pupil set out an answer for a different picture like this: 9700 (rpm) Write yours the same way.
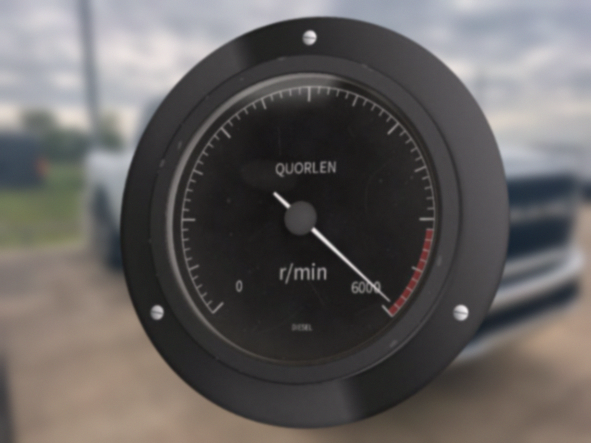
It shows 5900 (rpm)
